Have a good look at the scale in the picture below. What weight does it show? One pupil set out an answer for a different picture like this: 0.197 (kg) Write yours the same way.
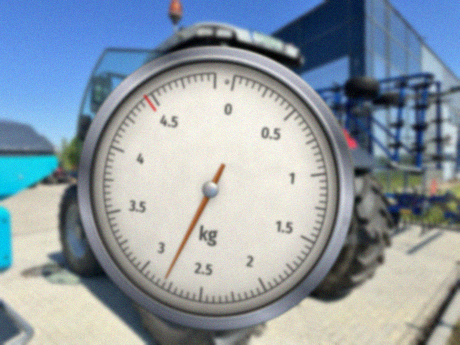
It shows 2.8 (kg)
